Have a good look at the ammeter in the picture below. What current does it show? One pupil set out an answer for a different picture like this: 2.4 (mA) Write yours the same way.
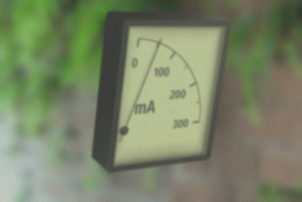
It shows 50 (mA)
